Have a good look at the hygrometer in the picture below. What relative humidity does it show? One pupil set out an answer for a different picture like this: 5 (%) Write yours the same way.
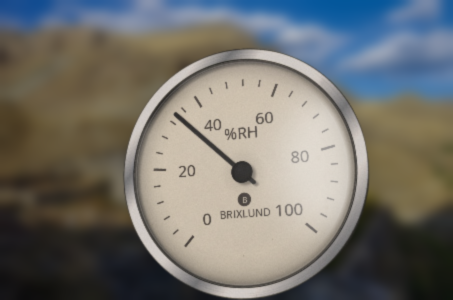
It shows 34 (%)
